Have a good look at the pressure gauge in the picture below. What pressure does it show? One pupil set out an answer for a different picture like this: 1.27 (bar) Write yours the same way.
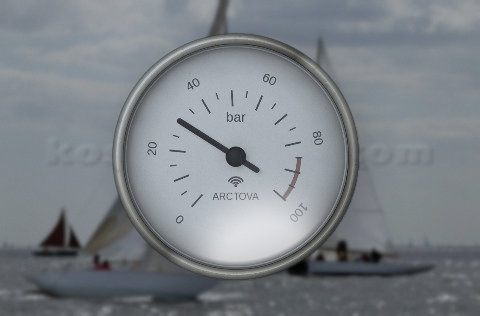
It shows 30 (bar)
